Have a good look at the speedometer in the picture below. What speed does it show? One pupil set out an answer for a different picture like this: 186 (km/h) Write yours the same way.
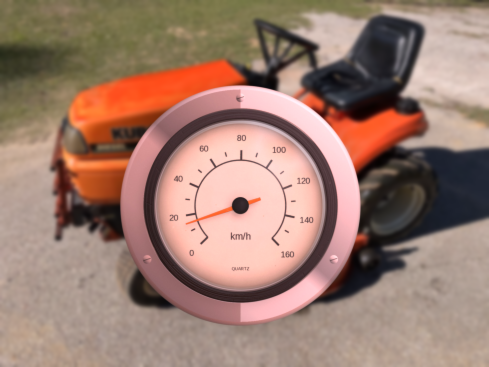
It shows 15 (km/h)
